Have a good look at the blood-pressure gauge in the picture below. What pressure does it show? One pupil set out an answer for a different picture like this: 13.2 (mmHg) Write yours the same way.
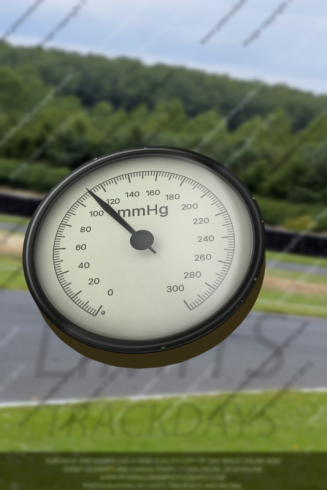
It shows 110 (mmHg)
